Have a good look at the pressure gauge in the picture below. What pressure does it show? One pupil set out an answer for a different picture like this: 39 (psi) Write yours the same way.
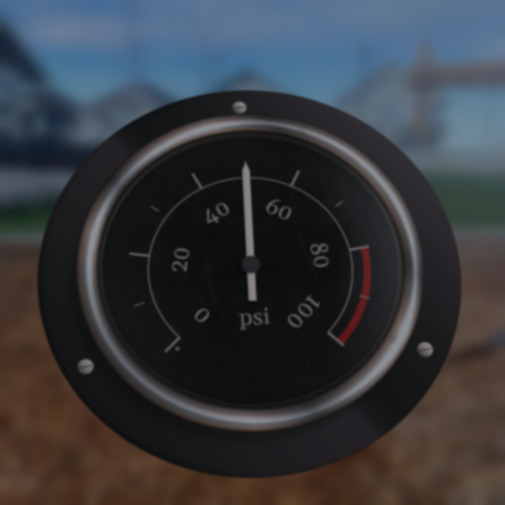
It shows 50 (psi)
